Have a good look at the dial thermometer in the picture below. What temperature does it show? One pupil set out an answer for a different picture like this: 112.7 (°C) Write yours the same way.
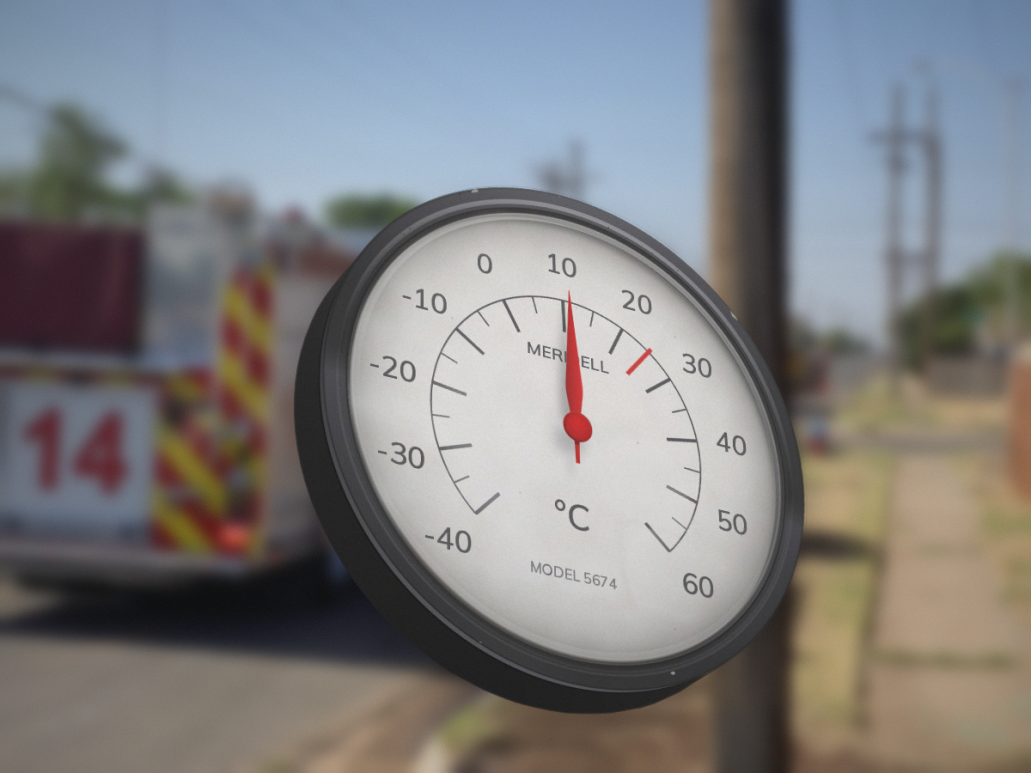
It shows 10 (°C)
